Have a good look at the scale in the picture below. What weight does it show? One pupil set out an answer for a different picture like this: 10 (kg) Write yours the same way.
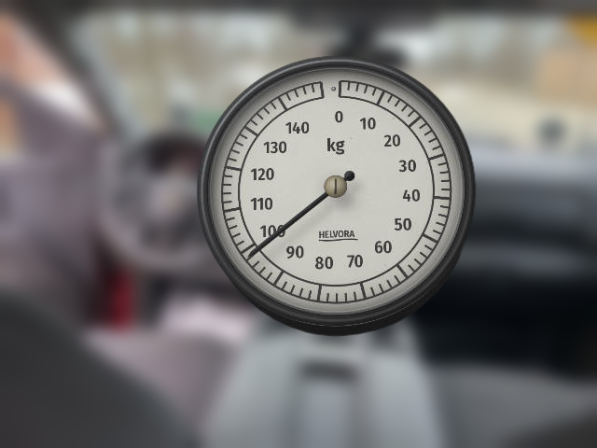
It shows 98 (kg)
